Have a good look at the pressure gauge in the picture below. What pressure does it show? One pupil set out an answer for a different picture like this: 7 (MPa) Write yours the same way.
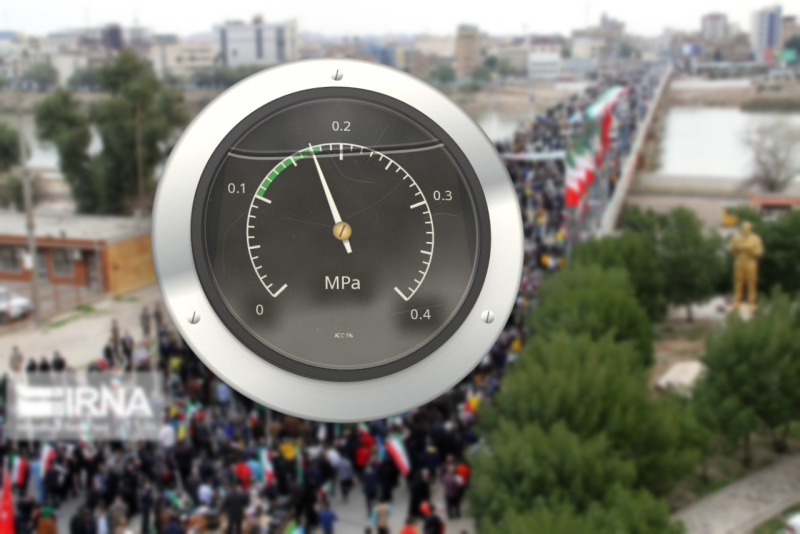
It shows 0.17 (MPa)
